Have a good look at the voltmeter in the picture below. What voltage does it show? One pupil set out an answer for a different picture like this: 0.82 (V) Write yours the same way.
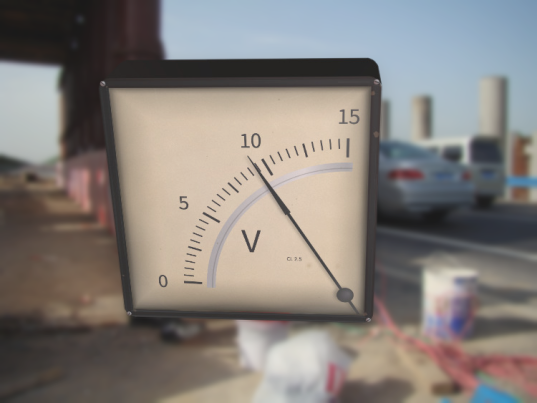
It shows 9.5 (V)
